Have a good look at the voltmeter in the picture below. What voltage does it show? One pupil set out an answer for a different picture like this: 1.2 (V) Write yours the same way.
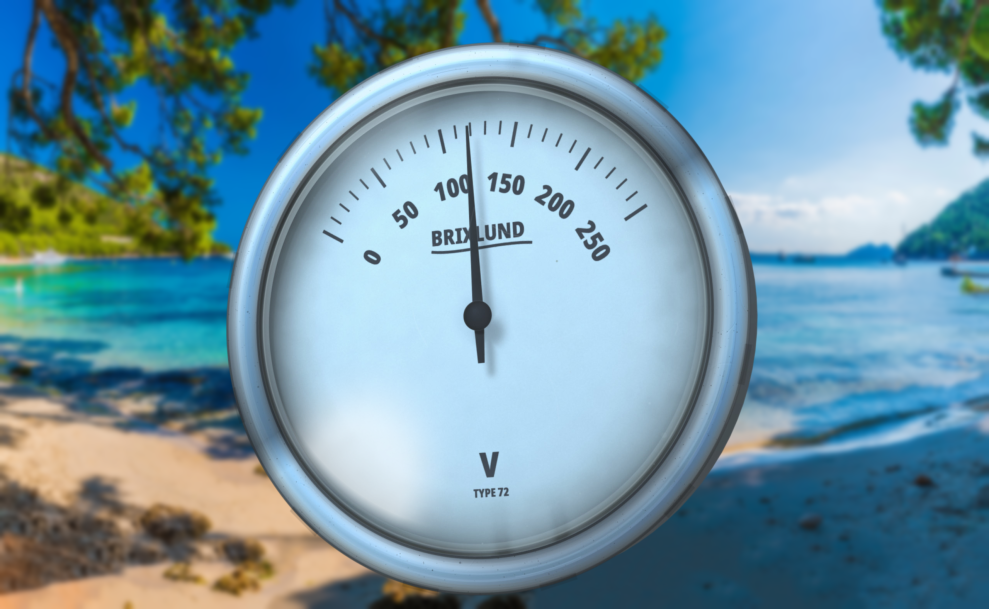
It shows 120 (V)
